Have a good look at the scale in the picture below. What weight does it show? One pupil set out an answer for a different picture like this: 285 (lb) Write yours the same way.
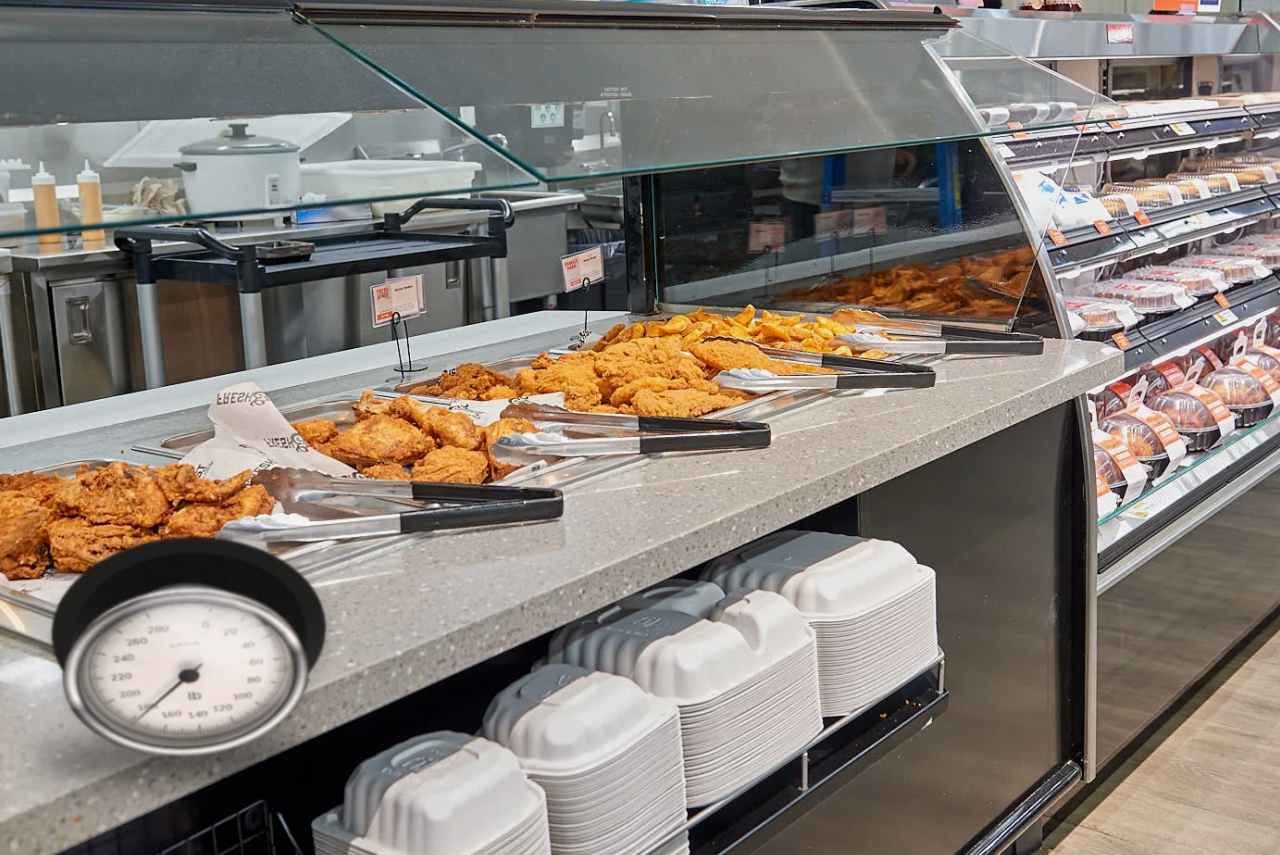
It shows 180 (lb)
